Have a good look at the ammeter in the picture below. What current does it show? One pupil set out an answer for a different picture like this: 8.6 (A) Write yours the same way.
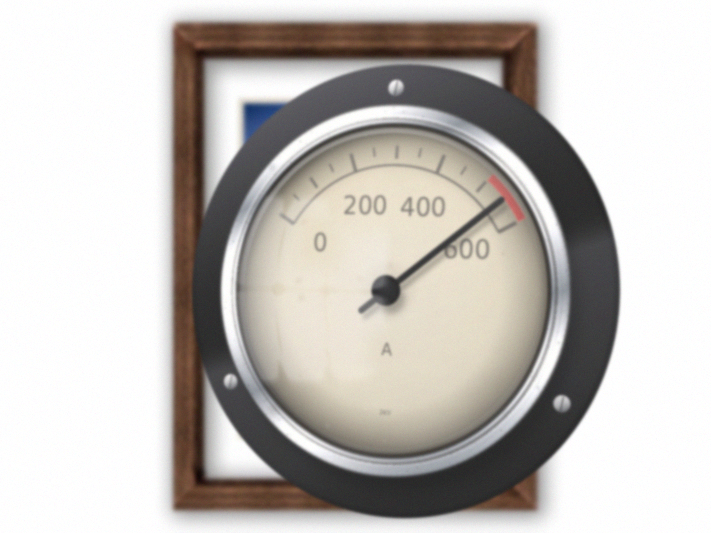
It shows 550 (A)
